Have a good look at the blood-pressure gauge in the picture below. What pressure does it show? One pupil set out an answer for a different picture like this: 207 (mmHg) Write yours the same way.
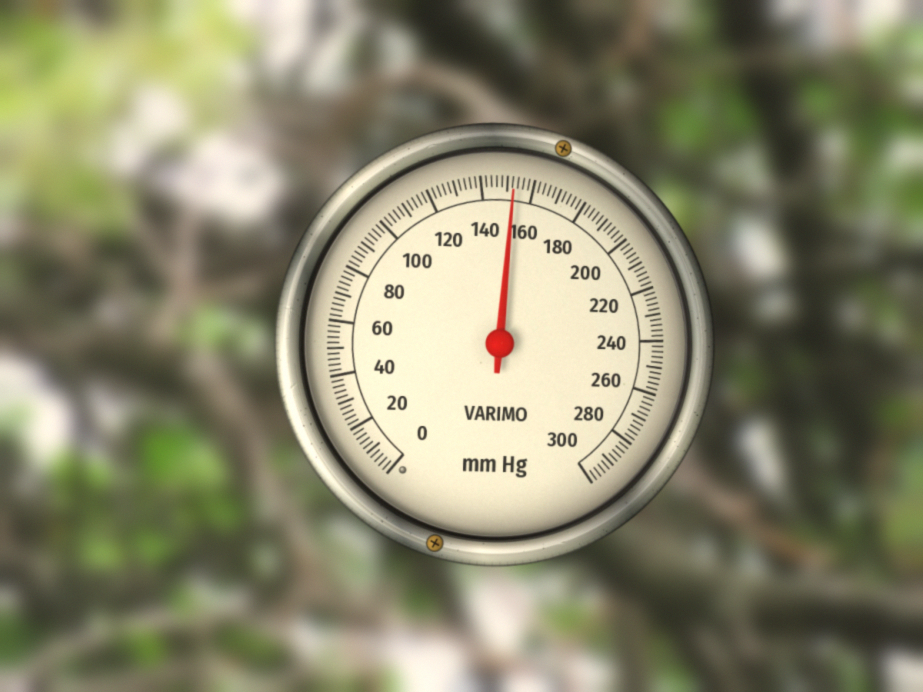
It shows 152 (mmHg)
